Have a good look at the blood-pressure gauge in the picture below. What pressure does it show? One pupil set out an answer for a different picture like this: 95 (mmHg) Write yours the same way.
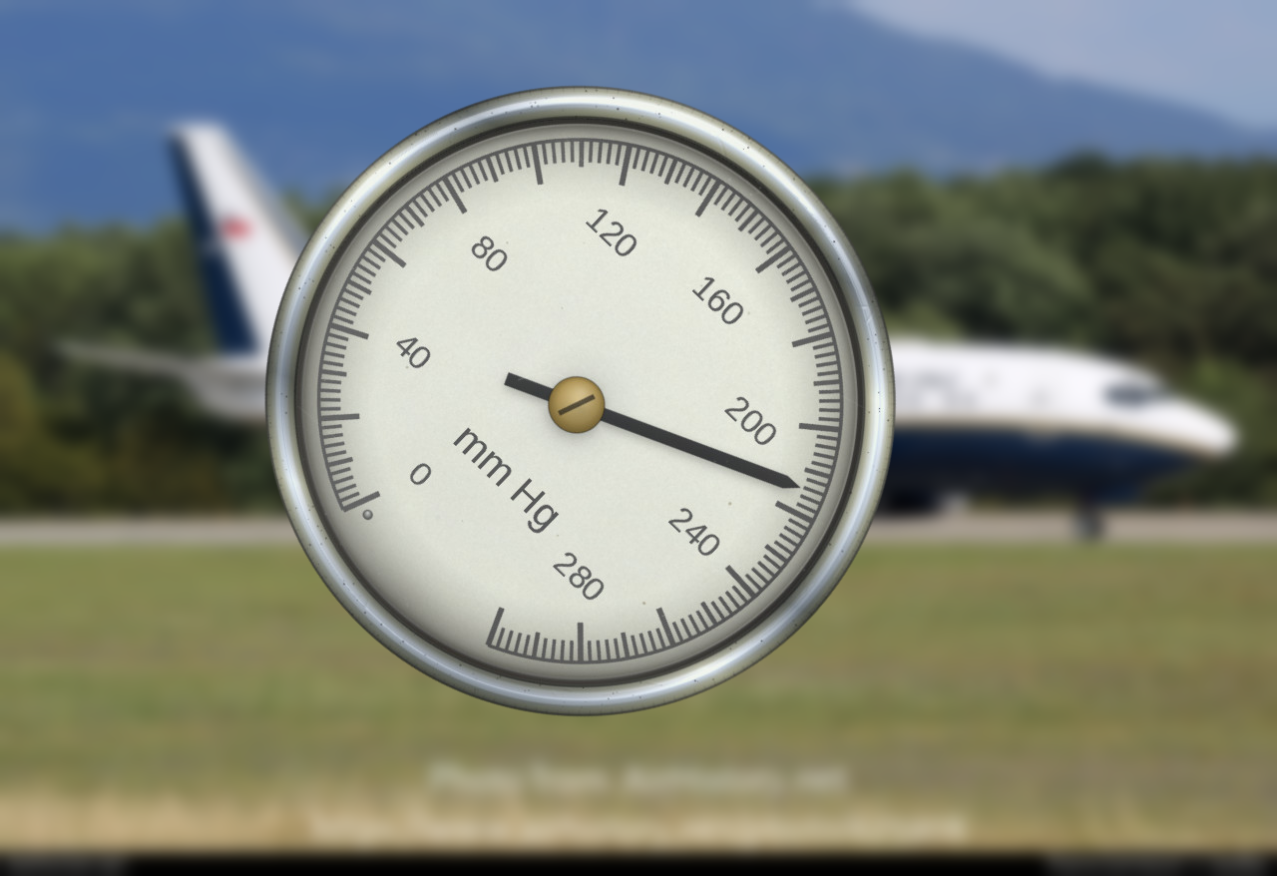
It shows 214 (mmHg)
